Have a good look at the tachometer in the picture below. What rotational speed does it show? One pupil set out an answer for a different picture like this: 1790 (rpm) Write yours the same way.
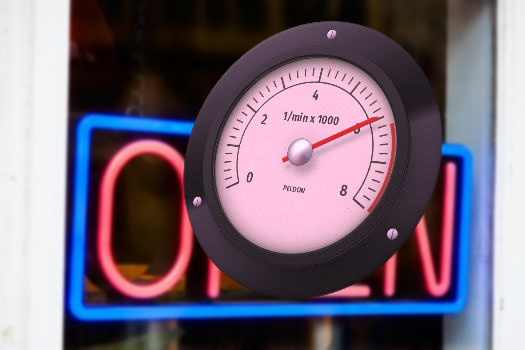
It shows 6000 (rpm)
